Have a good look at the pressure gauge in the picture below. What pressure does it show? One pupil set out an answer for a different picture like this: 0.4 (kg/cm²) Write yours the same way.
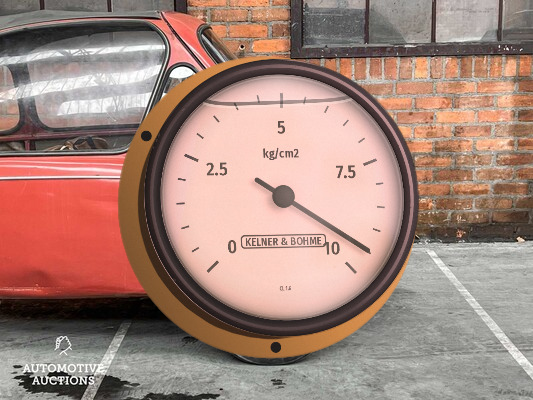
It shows 9.5 (kg/cm²)
